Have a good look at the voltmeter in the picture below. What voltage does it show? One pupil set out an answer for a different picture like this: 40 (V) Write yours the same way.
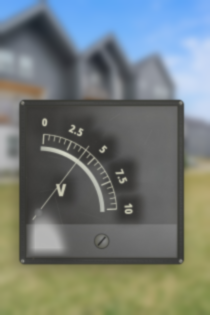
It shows 4 (V)
